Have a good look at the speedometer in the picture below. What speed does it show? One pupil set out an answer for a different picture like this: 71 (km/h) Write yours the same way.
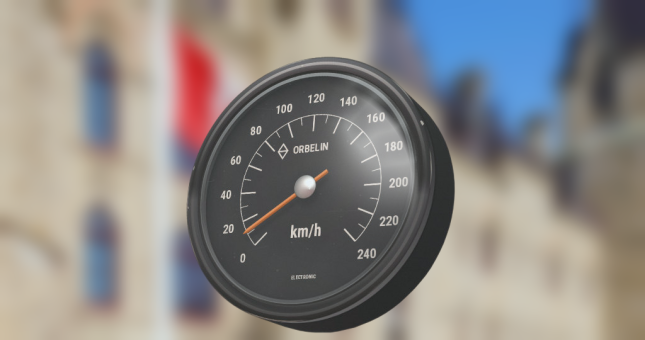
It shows 10 (km/h)
